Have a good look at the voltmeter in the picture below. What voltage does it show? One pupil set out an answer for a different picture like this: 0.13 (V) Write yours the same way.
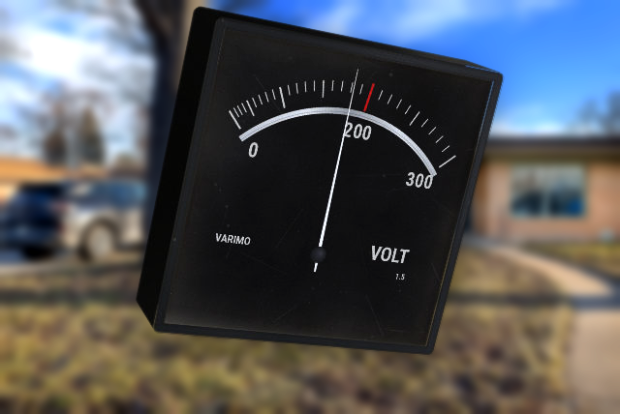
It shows 180 (V)
